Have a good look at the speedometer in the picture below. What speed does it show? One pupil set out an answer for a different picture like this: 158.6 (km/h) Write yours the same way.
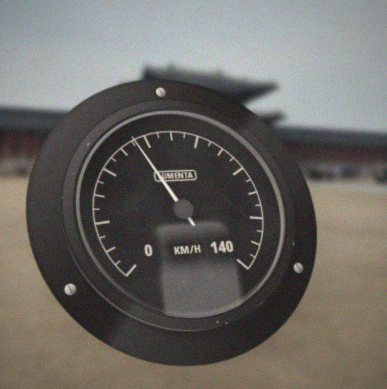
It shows 55 (km/h)
